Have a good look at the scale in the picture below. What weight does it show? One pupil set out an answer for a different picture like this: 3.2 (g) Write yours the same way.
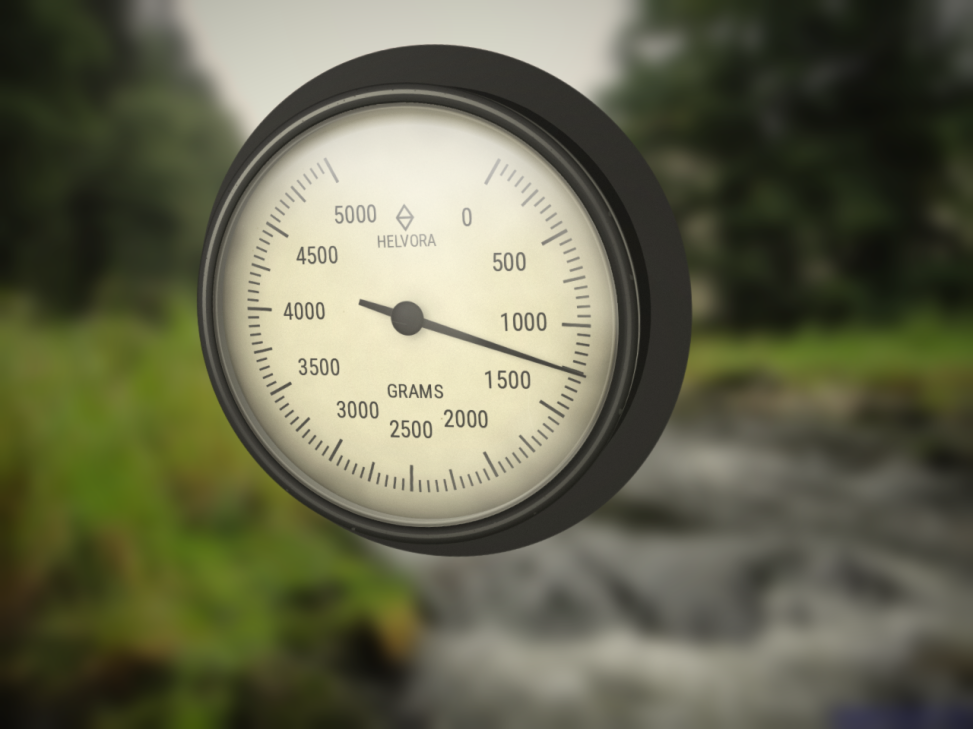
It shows 1250 (g)
